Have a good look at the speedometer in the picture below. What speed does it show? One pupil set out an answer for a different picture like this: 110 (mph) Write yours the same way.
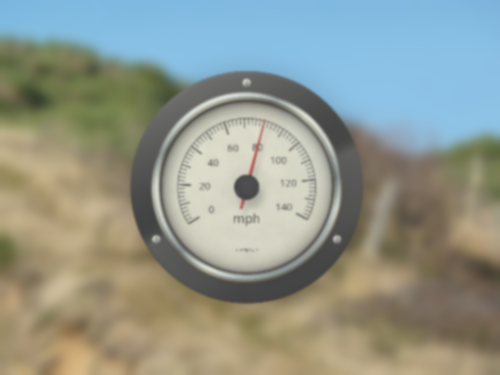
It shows 80 (mph)
